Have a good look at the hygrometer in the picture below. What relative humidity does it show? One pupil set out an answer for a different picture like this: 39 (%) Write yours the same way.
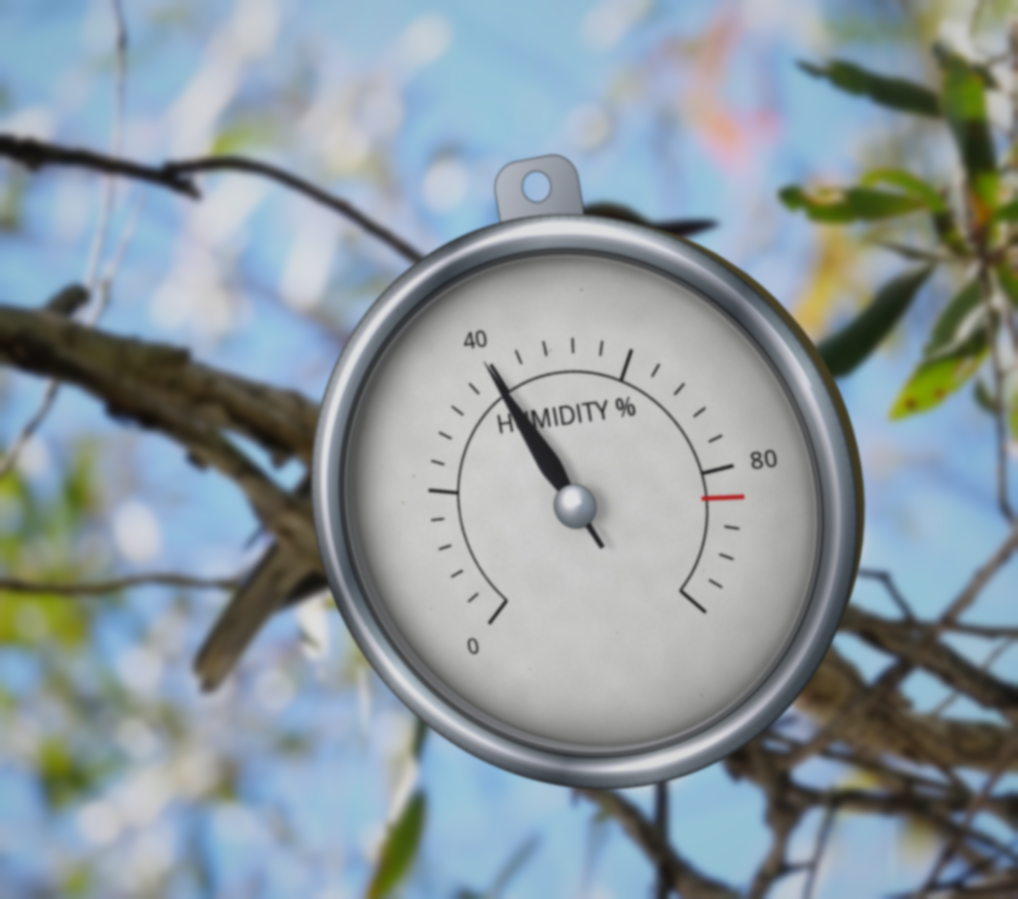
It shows 40 (%)
